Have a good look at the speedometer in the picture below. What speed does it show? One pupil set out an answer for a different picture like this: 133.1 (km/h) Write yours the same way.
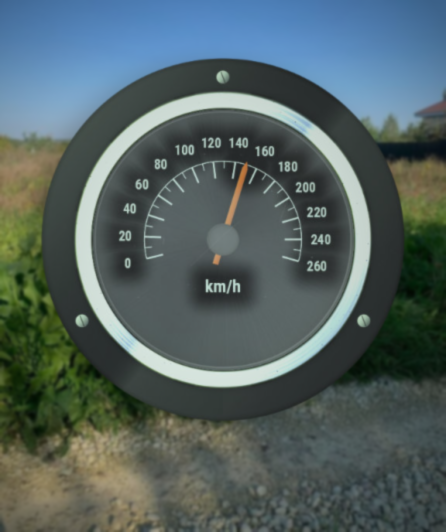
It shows 150 (km/h)
